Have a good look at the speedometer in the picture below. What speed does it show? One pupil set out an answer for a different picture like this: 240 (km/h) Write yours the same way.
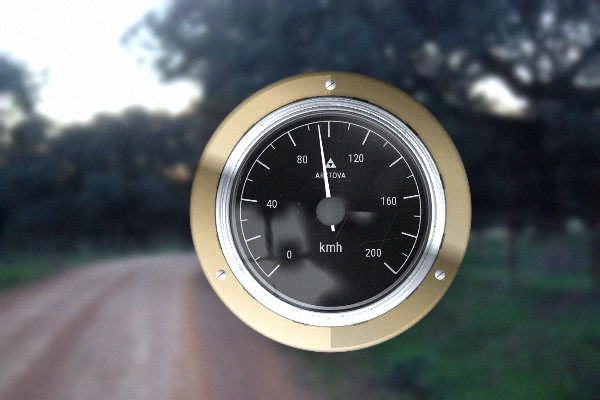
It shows 95 (km/h)
